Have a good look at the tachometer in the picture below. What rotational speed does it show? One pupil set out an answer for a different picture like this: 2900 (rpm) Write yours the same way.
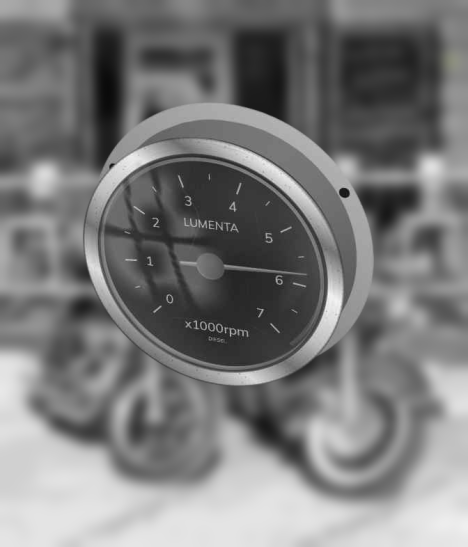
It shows 5750 (rpm)
